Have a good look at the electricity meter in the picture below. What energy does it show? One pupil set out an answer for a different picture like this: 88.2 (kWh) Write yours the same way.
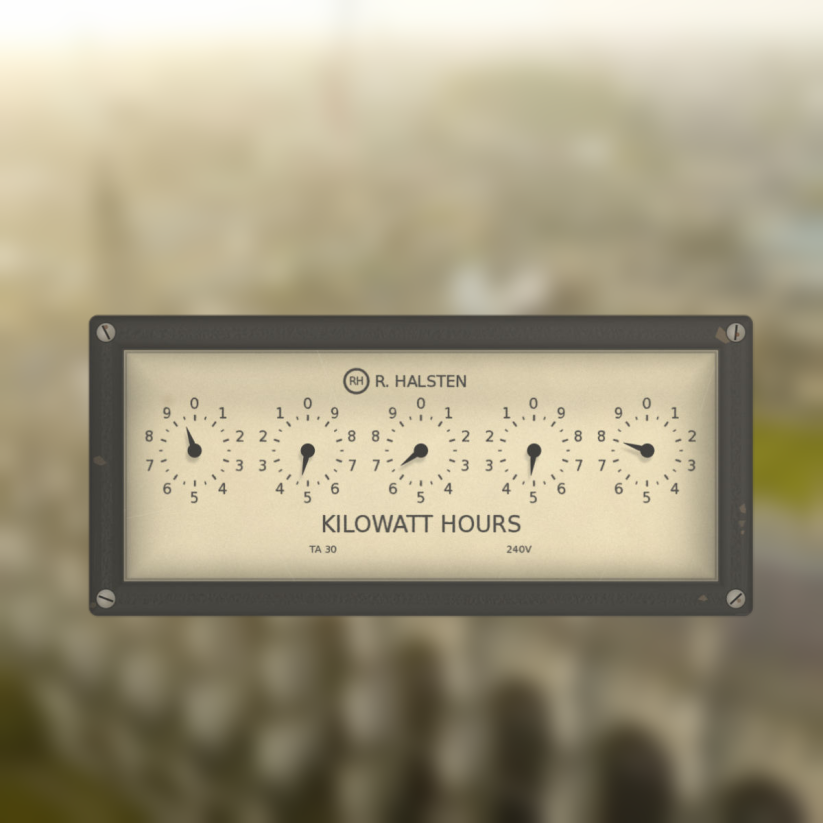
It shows 94648 (kWh)
